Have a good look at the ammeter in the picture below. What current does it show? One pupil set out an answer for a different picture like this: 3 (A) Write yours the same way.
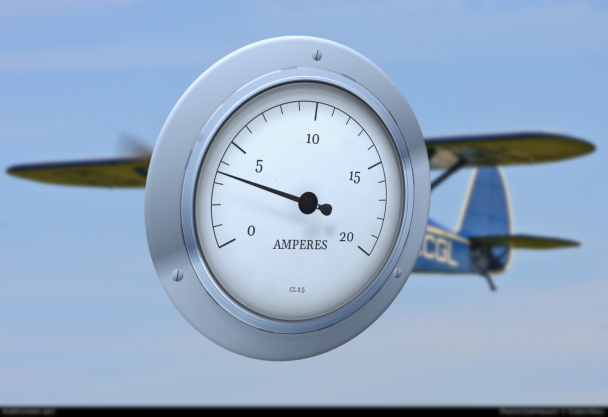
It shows 3.5 (A)
